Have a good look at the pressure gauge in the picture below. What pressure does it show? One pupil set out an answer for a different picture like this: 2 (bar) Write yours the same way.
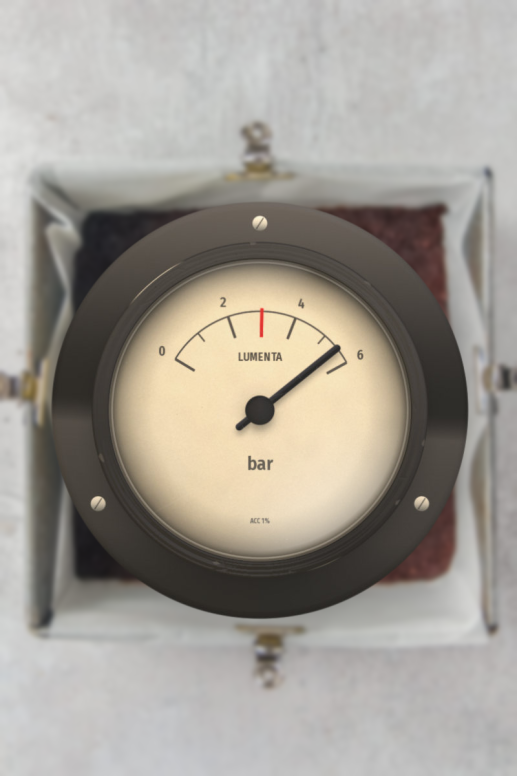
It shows 5.5 (bar)
